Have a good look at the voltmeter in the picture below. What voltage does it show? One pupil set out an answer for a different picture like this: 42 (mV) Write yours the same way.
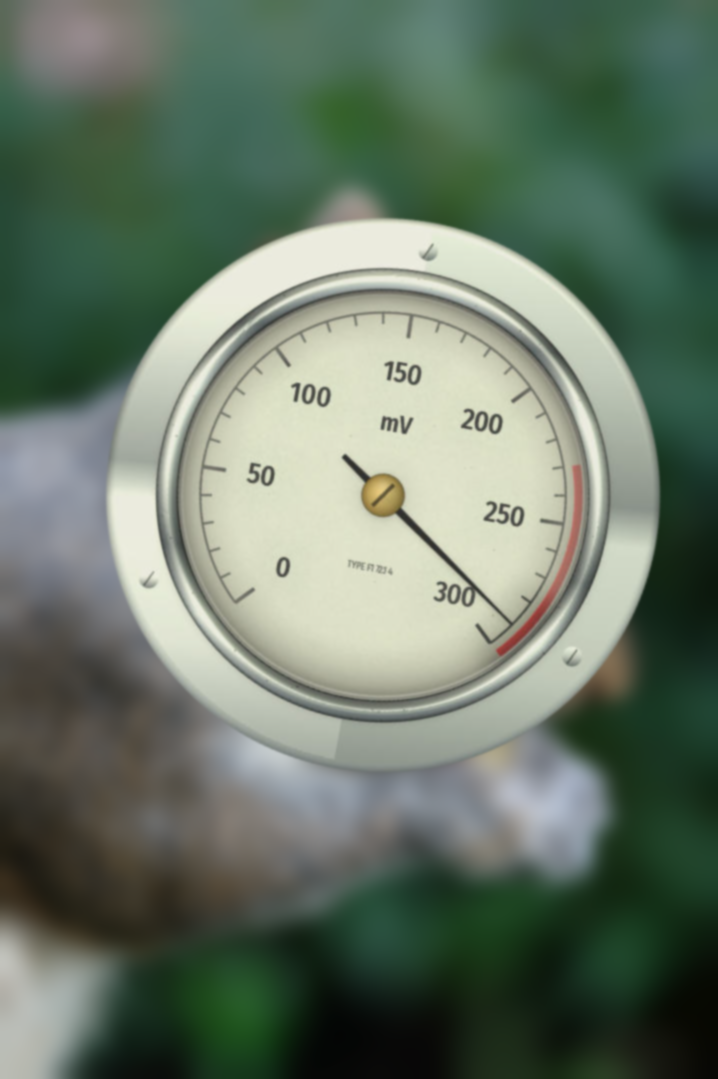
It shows 290 (mV)
